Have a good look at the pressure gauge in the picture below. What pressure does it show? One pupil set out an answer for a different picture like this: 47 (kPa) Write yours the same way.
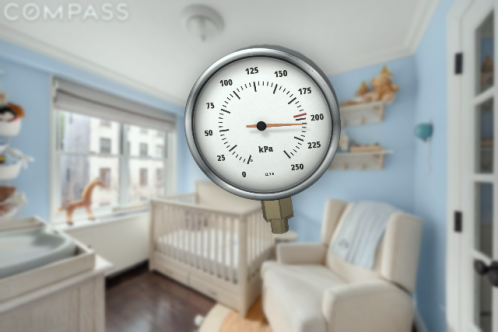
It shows 205 (kPa)
